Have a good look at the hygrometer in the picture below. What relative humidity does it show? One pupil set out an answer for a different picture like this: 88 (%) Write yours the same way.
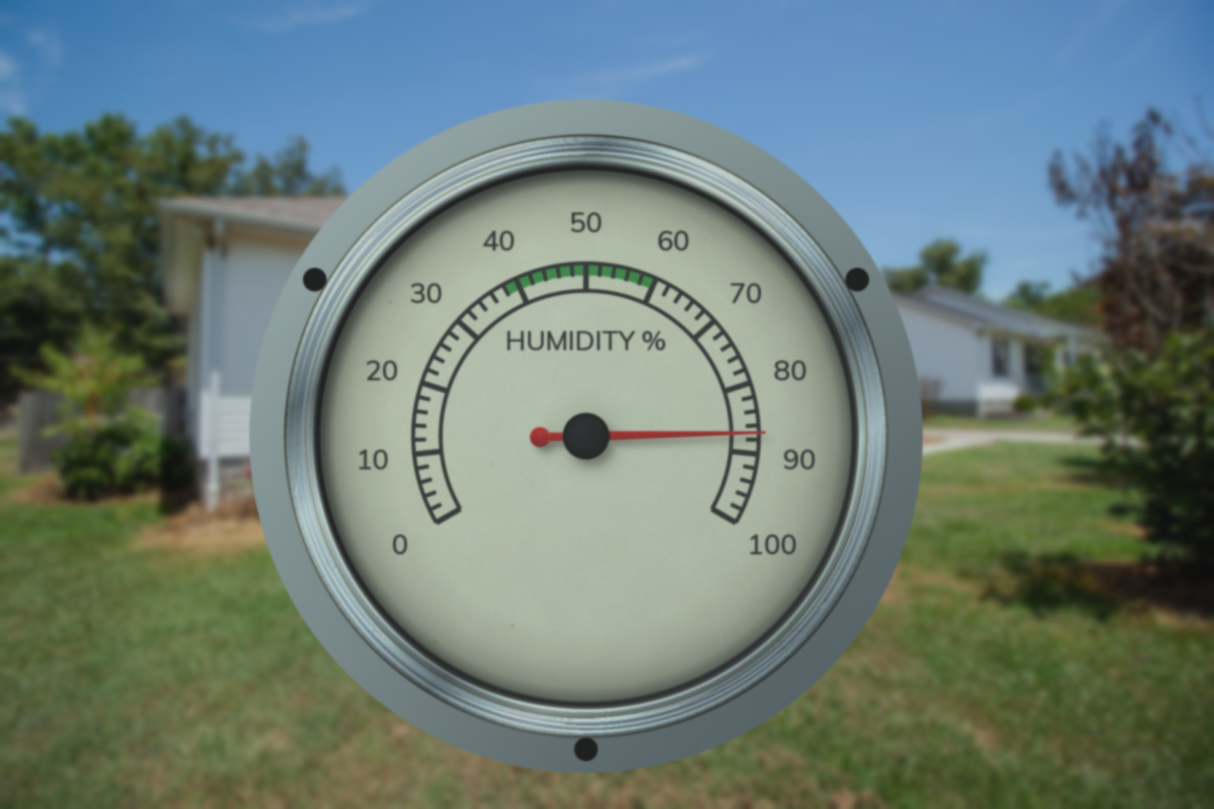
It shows 87 (%)
